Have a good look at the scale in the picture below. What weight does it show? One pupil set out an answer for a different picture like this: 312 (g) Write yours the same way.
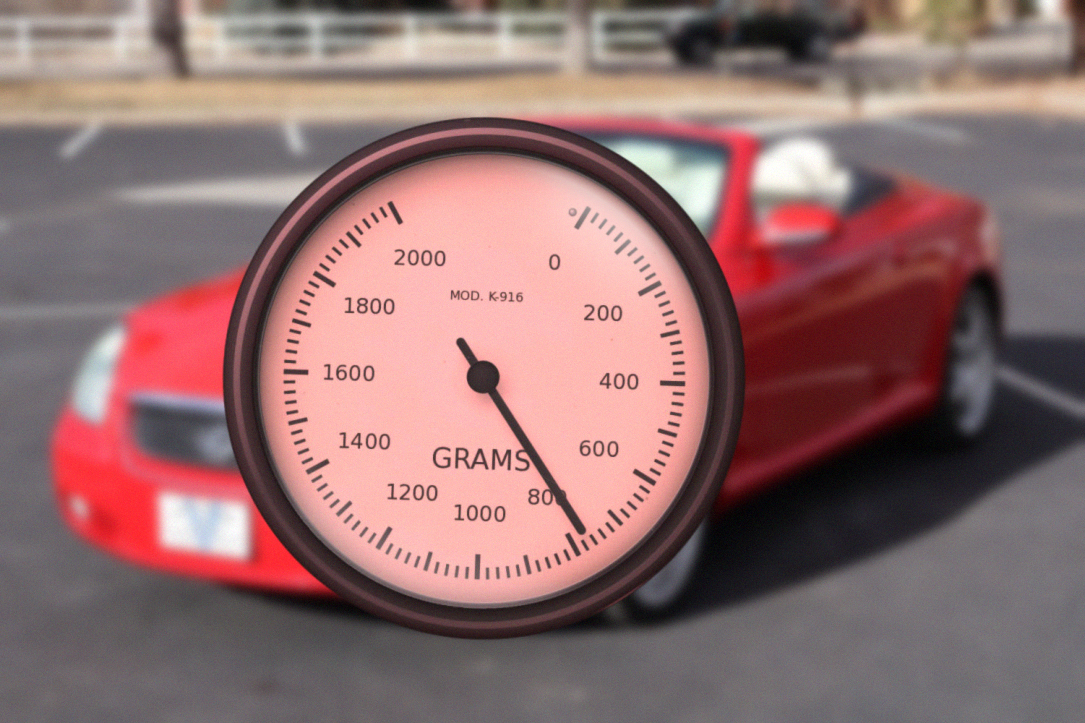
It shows 770 (g)
